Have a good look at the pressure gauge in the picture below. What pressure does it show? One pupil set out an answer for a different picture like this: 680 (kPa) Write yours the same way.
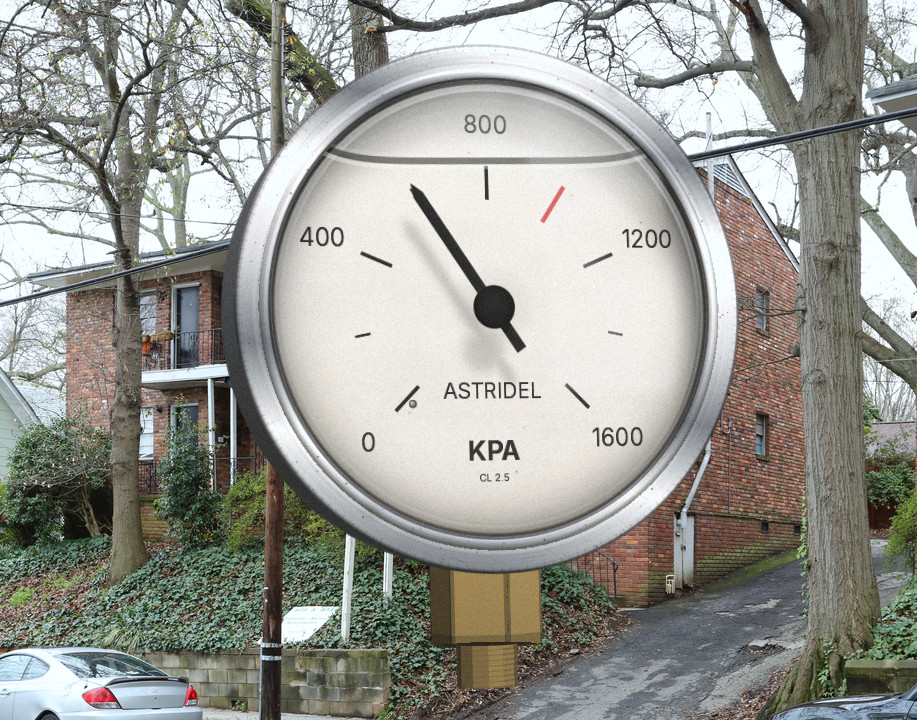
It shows 600 (kPa)
